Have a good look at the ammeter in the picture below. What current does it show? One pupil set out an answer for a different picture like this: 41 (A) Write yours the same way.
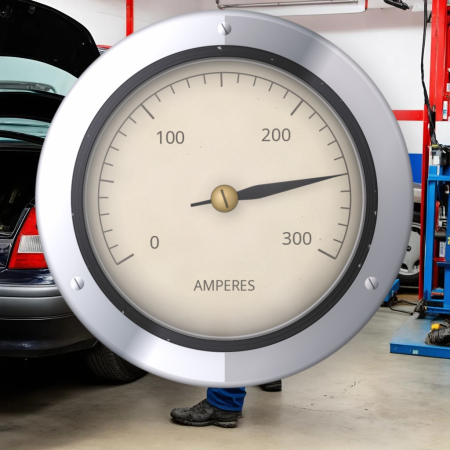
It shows 250 (A)
